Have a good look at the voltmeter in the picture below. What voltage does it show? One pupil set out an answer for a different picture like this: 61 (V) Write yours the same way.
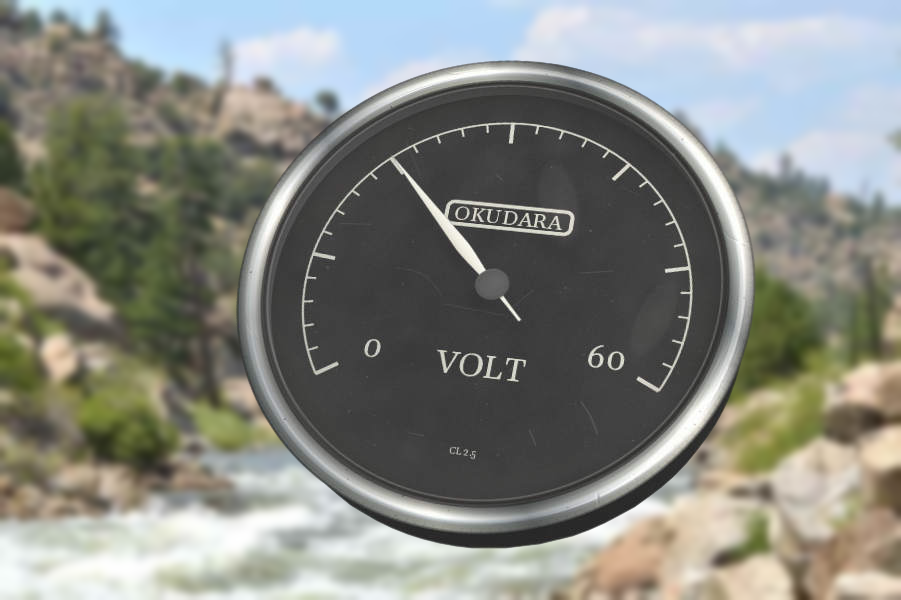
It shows 20 (V)
